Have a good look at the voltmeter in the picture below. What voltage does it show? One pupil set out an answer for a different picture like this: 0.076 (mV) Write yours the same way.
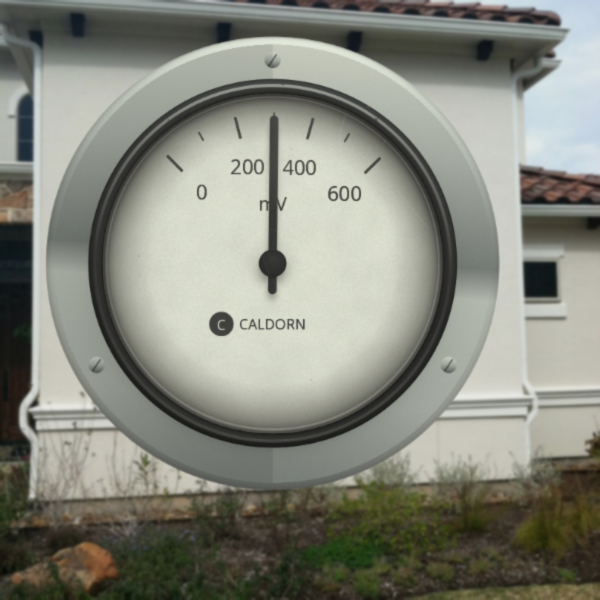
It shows 300 (mV)
